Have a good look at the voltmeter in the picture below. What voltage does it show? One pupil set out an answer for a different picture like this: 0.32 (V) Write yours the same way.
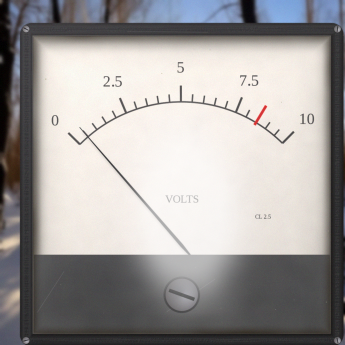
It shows 0.5 (V)
